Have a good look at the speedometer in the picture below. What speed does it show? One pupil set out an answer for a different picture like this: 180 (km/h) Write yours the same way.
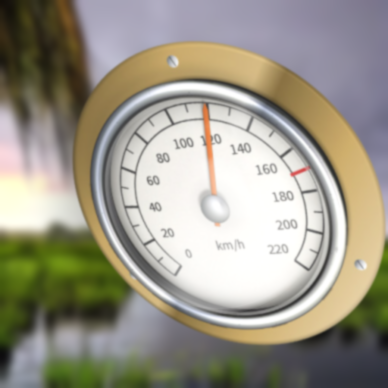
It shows 120 (km/h)
